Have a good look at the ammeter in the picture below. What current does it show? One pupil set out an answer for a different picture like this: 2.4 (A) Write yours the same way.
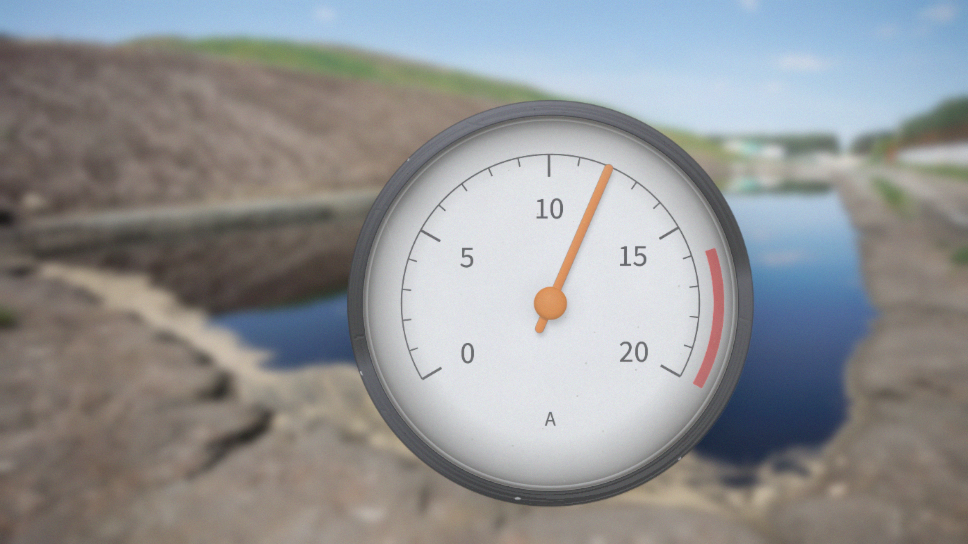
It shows 12 (A)
